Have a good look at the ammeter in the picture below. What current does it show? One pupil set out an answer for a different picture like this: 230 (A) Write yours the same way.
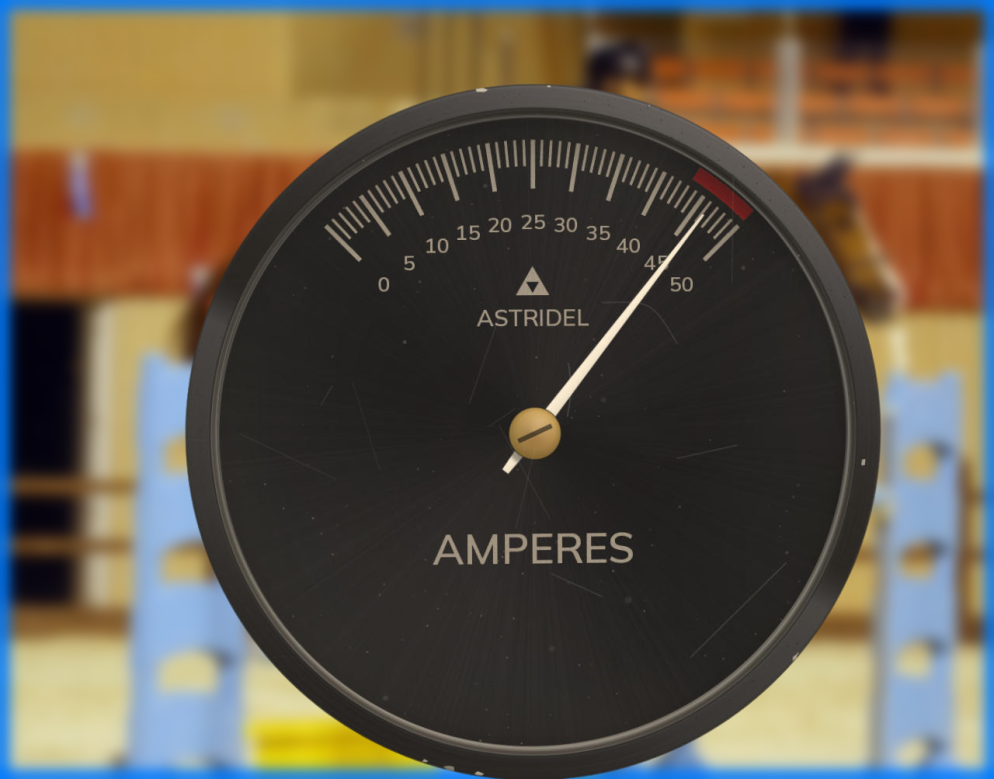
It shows 46 (A)
